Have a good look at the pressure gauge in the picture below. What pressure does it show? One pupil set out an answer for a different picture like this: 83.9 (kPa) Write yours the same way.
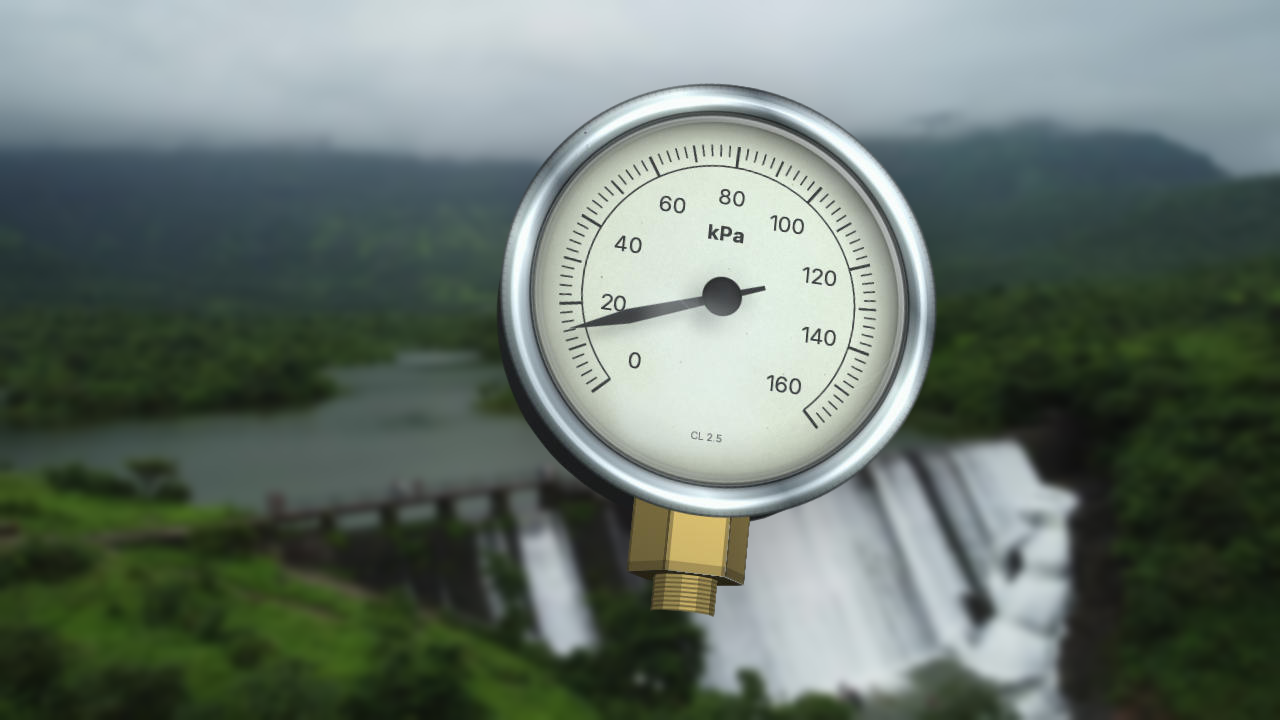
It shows 14 (kPa)
